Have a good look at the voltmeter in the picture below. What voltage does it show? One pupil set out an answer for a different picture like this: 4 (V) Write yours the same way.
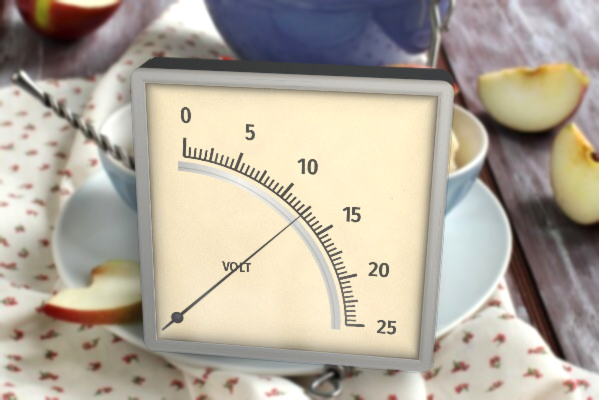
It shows 12.5 (V)
